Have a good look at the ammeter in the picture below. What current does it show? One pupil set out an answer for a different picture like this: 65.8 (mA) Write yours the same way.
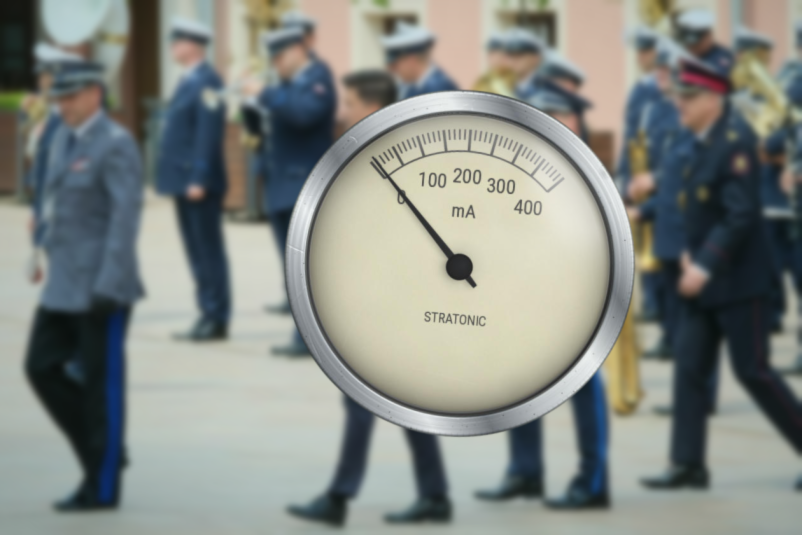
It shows 10 (mA)
